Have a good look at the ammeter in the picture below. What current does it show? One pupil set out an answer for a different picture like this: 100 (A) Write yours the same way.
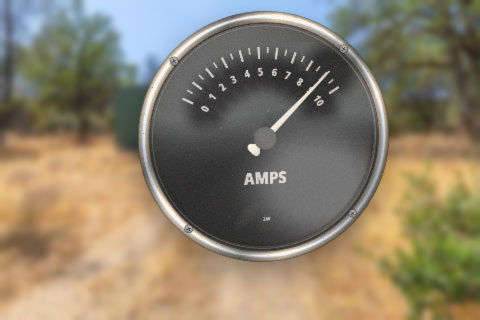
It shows 9 (A)
